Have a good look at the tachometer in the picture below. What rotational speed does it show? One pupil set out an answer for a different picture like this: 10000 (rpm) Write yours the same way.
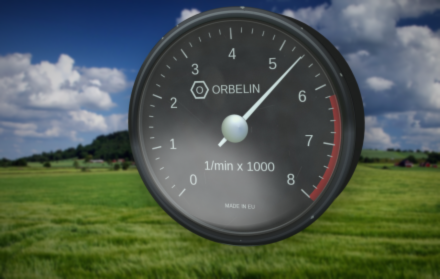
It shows 5400 (rpm)
